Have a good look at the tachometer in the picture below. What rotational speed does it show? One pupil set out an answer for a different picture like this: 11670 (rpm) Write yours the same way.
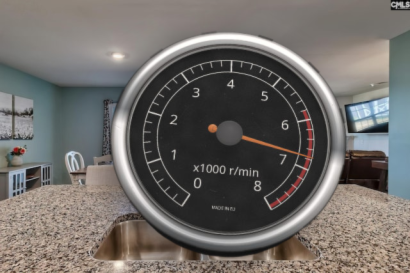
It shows 6800 (rpm)
